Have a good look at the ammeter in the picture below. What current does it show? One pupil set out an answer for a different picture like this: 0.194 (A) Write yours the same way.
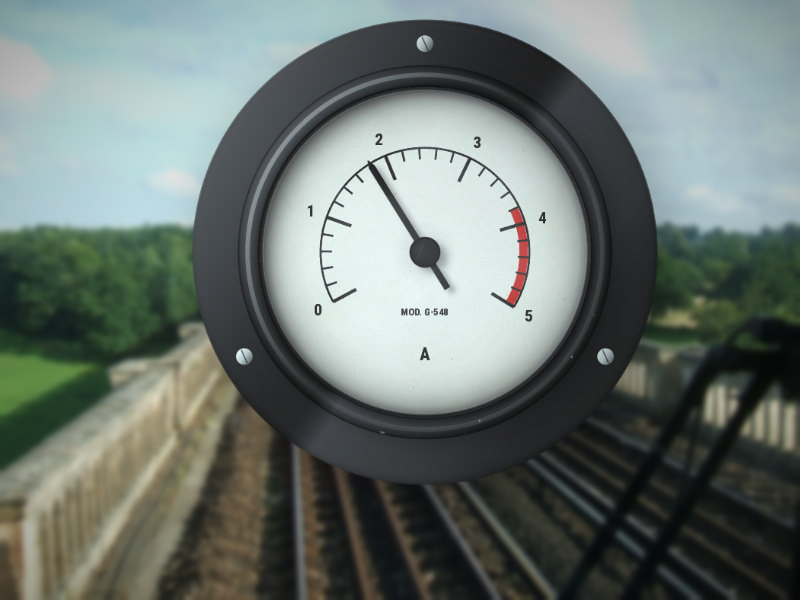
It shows 1.8 (A)
